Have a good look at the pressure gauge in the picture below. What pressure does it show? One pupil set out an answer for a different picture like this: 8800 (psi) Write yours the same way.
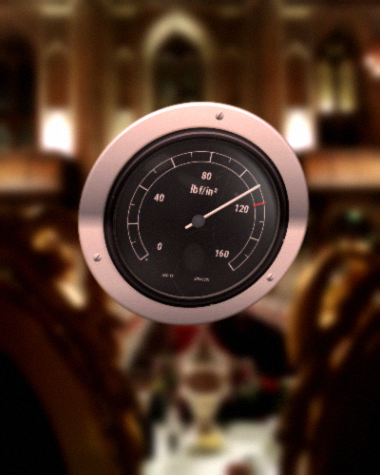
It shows 110 (psi)
